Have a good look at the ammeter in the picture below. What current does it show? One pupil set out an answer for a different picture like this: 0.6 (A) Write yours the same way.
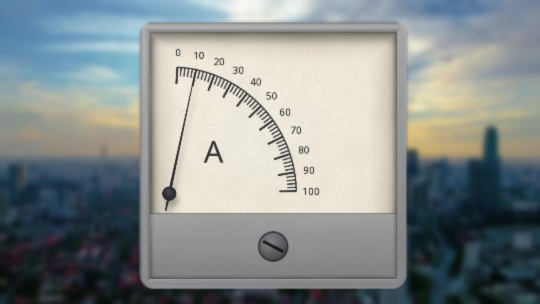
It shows 10 (A)
